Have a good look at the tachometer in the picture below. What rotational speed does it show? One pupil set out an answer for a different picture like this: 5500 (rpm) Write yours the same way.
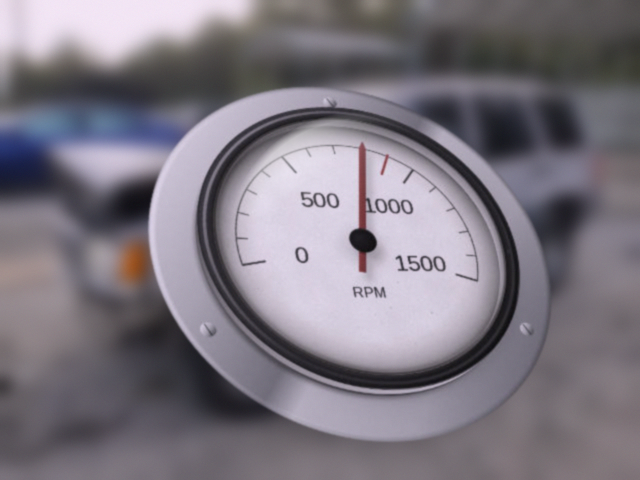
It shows 800 (rpm)
